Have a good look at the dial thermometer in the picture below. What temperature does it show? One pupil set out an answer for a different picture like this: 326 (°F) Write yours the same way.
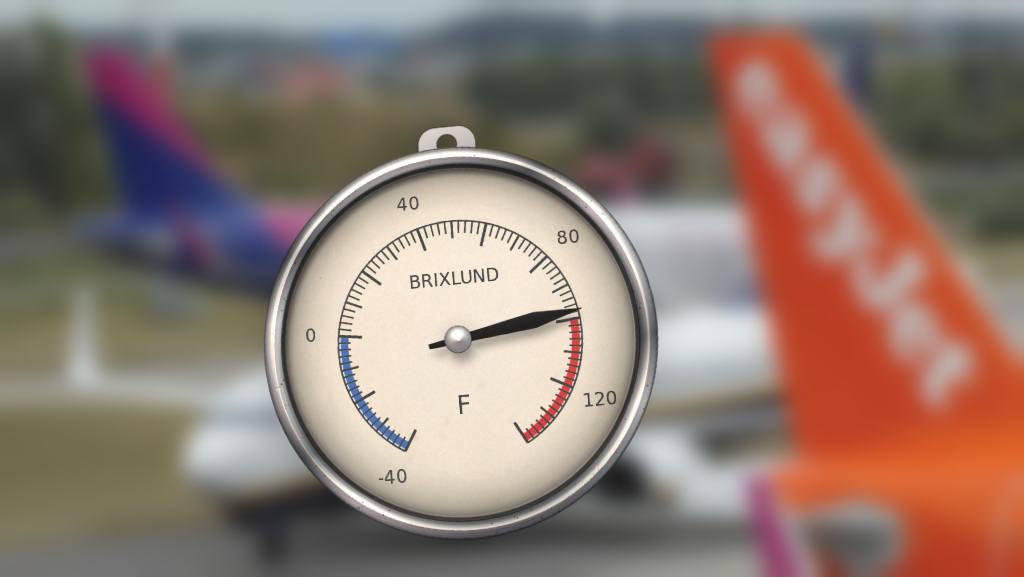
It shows 98 (°F)
